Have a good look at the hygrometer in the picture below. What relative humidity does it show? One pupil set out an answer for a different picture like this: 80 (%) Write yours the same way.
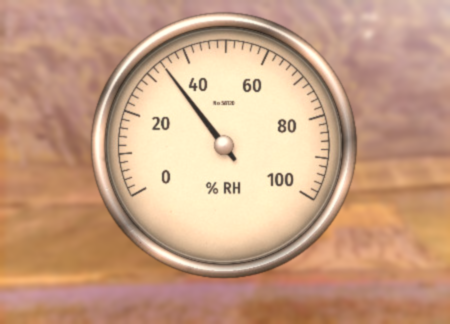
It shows 34 (%)
